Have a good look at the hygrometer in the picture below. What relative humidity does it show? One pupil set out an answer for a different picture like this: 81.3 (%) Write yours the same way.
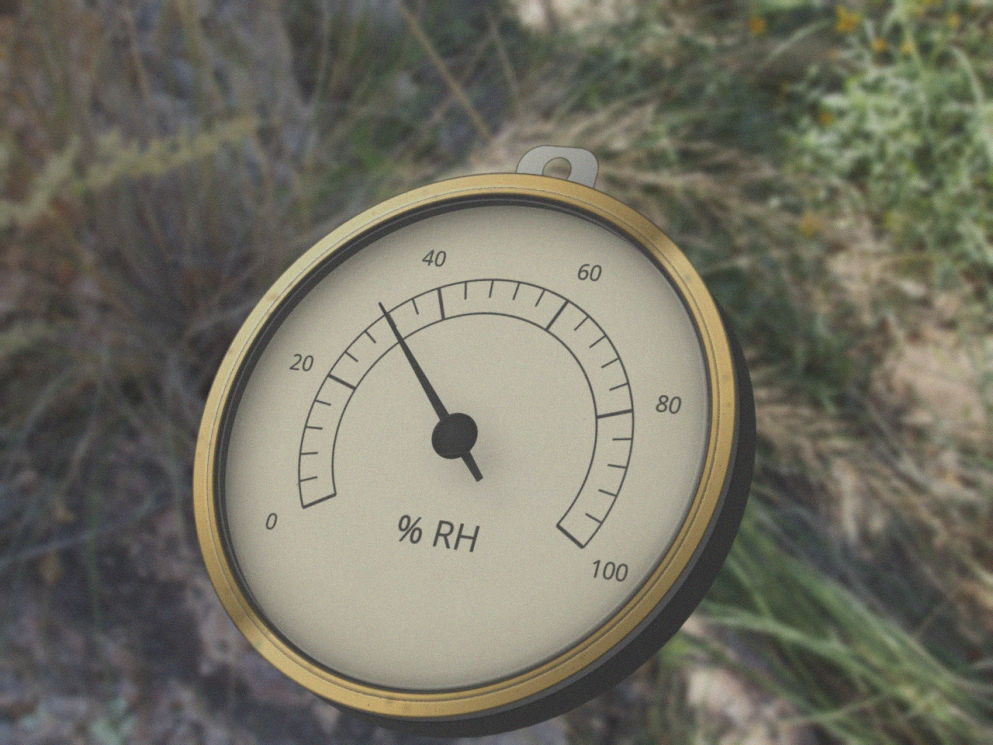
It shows 32 (%)
